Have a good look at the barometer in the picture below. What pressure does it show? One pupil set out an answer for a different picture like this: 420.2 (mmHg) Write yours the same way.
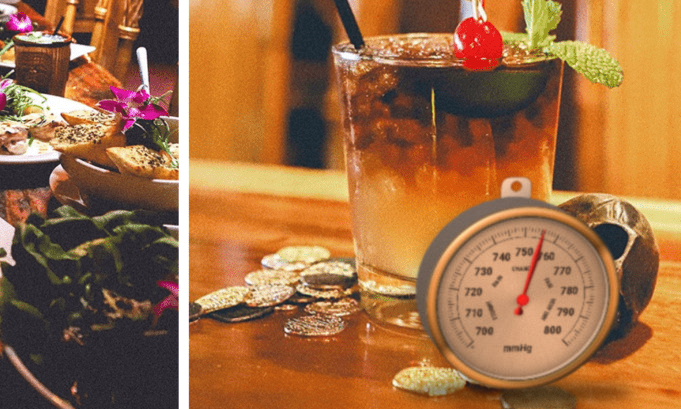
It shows 755 (mmHg)
